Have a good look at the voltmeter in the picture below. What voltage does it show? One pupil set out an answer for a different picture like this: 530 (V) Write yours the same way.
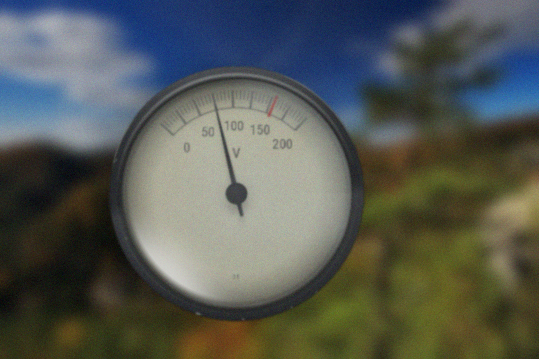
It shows 75 (V)
